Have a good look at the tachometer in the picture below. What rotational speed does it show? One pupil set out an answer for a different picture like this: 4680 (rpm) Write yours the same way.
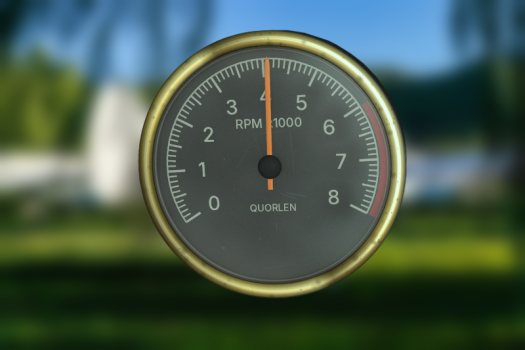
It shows 4100 (rpm)
